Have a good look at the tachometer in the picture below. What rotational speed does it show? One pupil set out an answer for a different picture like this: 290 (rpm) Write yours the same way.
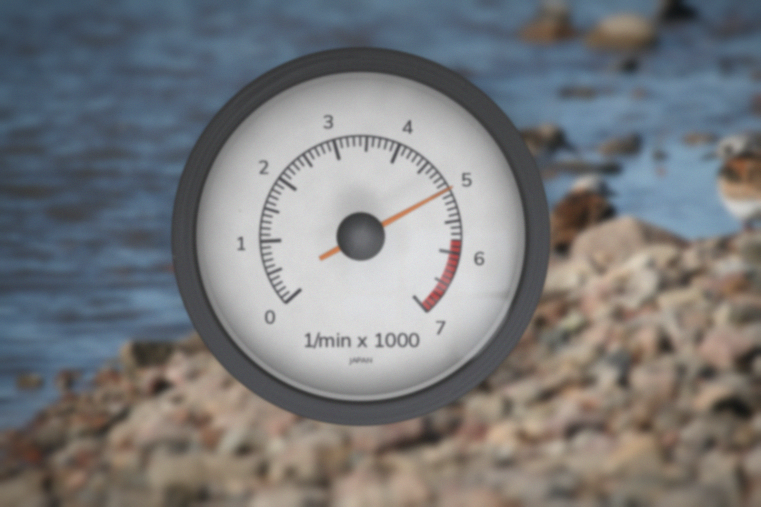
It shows 5000 (rpm)
